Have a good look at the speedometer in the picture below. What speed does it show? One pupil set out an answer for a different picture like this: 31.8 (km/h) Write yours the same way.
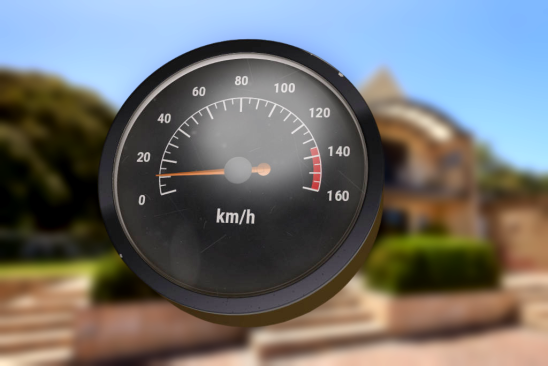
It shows 10 (km/h)
